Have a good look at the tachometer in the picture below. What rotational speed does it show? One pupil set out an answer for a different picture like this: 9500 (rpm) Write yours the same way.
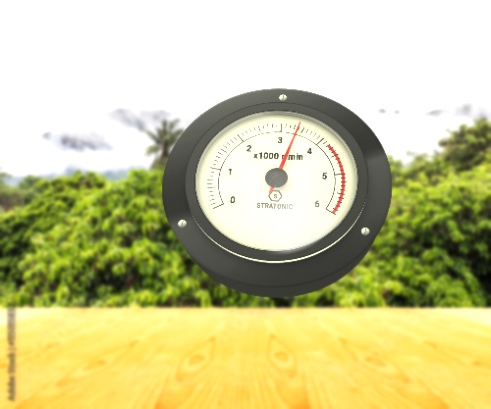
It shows 3400 (rpm)
